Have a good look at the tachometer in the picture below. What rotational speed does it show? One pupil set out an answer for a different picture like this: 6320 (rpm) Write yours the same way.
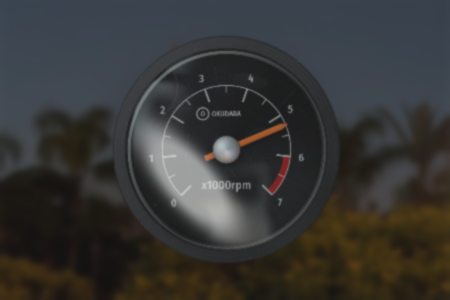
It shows 5250 (rpm)
